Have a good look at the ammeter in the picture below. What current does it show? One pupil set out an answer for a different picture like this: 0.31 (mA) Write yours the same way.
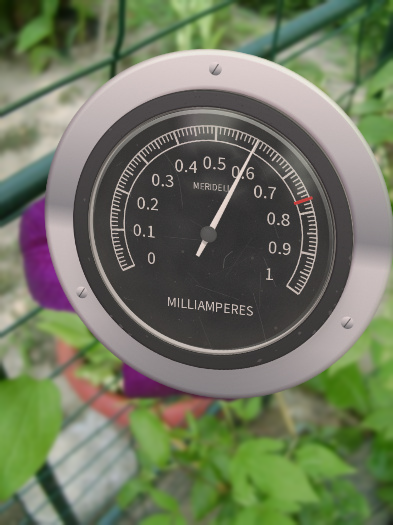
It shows 0.6 (mA)
